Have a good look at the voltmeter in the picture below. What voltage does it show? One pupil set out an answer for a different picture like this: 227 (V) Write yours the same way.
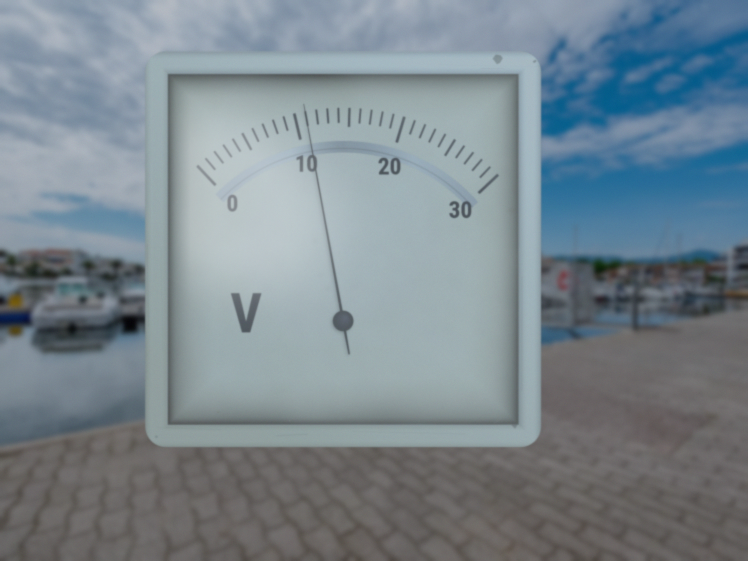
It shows 11 (V)
